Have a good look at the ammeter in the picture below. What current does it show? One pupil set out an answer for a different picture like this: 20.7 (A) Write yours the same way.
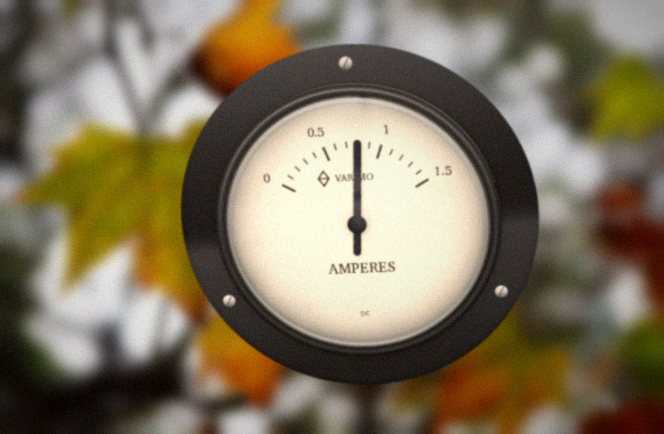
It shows 0.8 (A)
